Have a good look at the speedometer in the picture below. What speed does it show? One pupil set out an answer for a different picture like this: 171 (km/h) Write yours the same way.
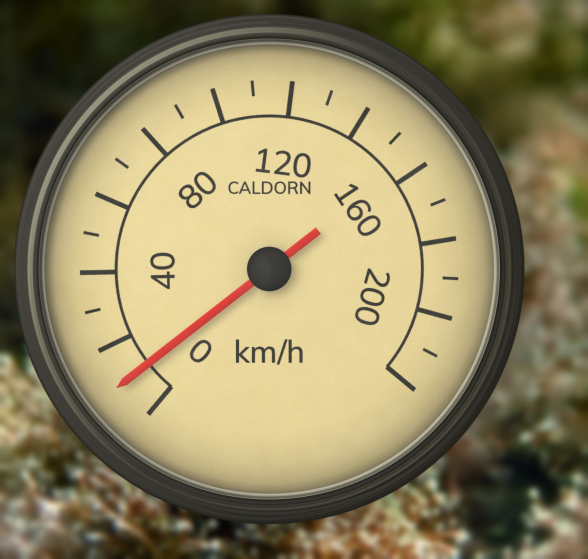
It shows 10 (km/h)
